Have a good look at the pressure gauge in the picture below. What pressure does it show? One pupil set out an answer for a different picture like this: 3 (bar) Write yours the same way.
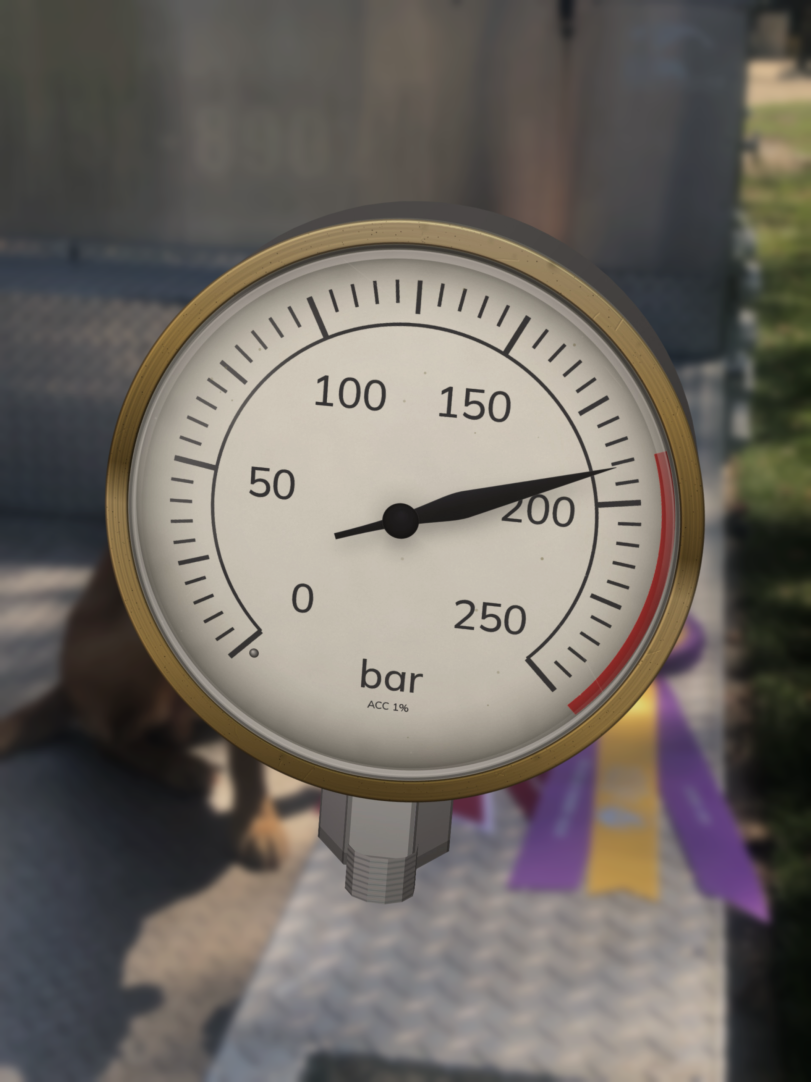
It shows 190 (bar)
